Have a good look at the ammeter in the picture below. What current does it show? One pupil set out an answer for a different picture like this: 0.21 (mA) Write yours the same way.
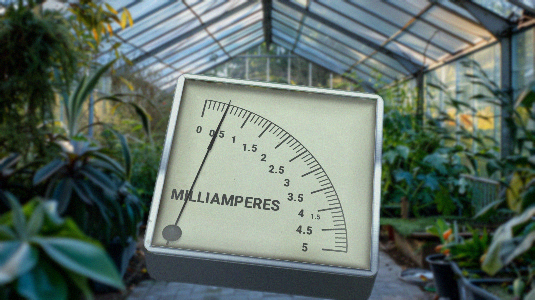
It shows 0.5 (mA)
